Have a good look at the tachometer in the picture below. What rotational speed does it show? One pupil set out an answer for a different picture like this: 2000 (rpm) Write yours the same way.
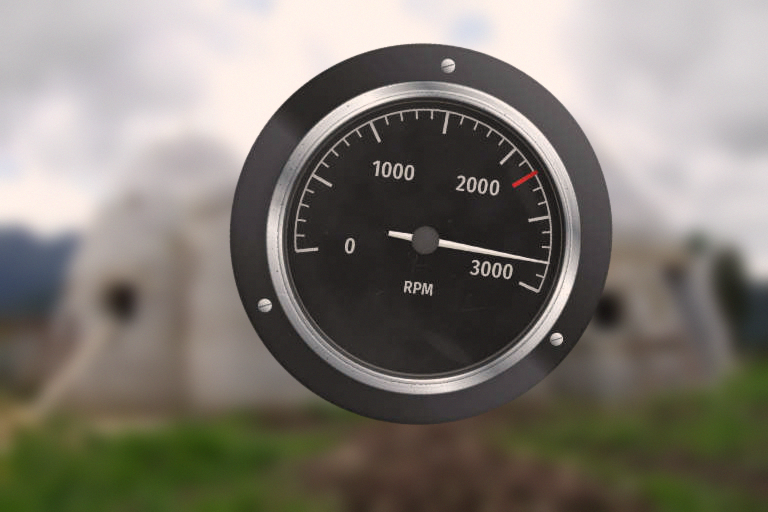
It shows 2800 (rpm)
